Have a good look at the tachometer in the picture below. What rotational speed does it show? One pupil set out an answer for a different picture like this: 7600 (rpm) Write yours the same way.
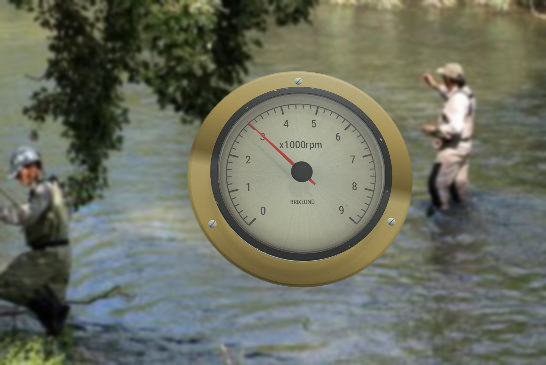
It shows 3000 (rpm)
